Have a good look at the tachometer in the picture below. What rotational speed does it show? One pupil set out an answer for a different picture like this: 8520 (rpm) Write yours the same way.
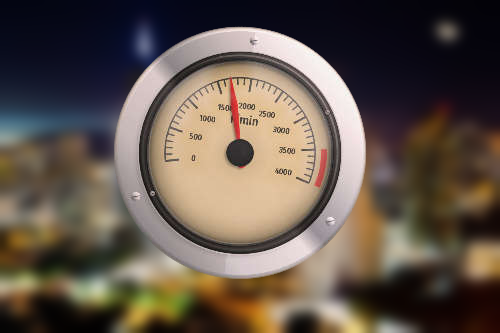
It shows 1700 (rpm)
